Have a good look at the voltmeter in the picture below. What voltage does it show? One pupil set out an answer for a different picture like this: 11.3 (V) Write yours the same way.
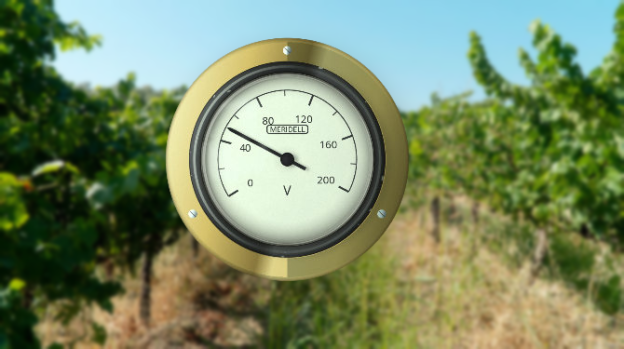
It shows 50 (V)
